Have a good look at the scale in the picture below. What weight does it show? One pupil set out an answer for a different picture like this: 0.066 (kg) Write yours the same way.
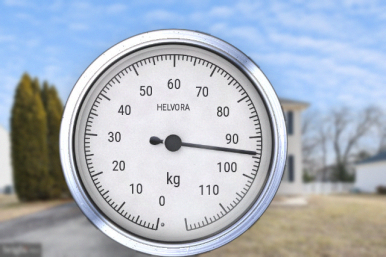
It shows 94 (kg)
